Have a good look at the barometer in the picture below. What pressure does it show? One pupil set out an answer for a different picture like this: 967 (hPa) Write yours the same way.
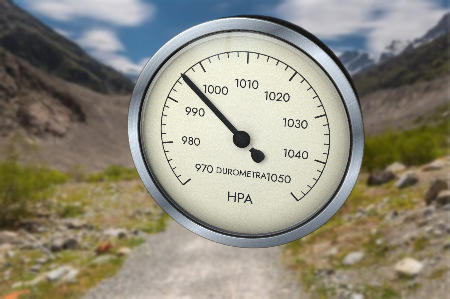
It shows 996 (hPa)
